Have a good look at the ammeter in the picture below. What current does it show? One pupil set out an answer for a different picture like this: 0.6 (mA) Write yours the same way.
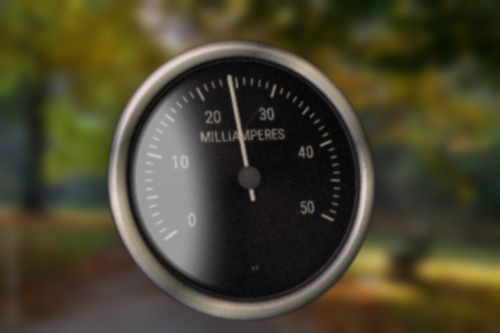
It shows 24 (mA)
